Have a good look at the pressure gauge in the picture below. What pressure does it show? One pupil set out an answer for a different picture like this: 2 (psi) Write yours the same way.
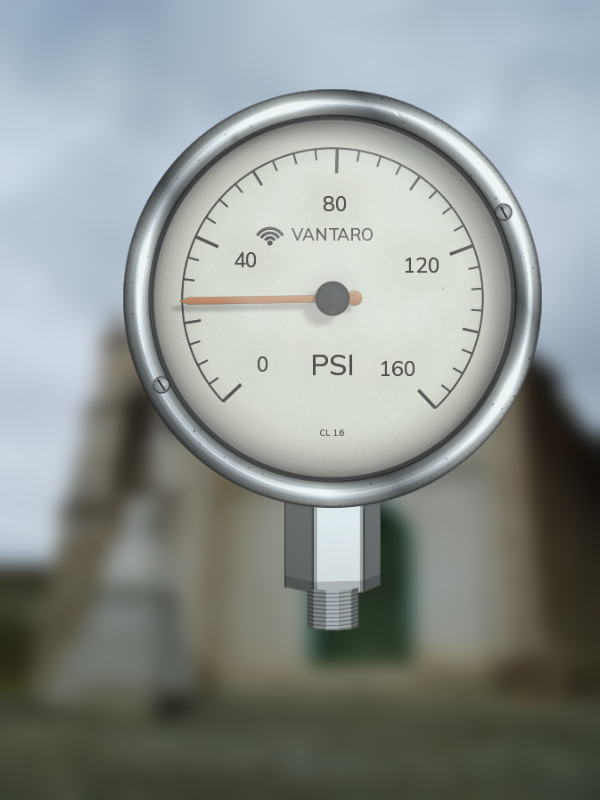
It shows 25 (psi)
